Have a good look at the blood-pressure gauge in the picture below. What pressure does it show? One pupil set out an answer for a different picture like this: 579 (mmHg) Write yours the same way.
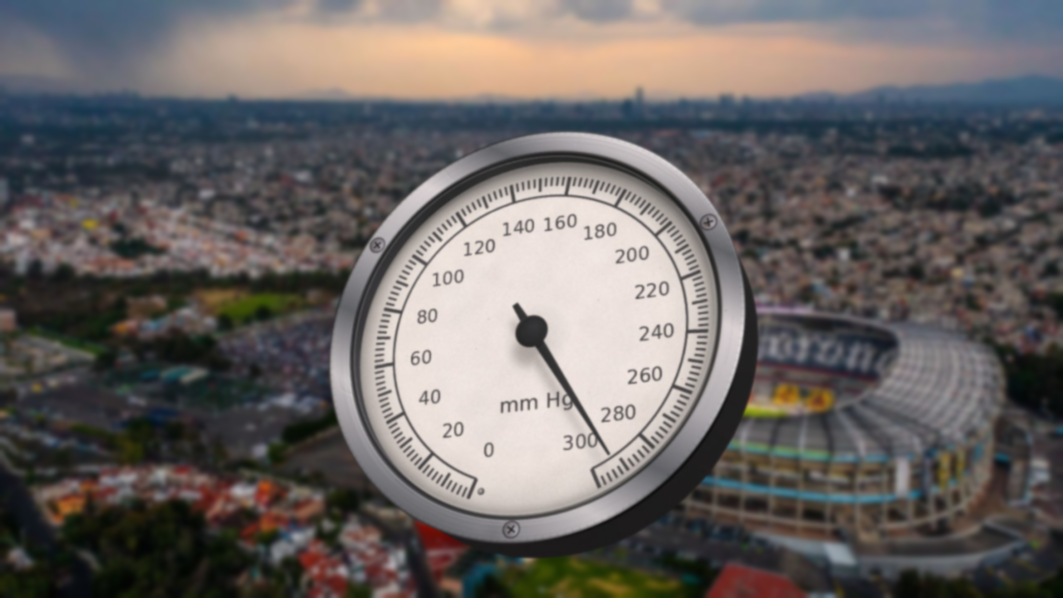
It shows 292 (mmHg)
